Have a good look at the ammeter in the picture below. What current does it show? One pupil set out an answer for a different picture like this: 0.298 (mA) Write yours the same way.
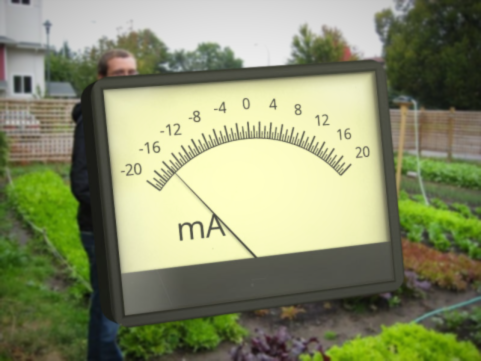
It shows -16 (mA)
